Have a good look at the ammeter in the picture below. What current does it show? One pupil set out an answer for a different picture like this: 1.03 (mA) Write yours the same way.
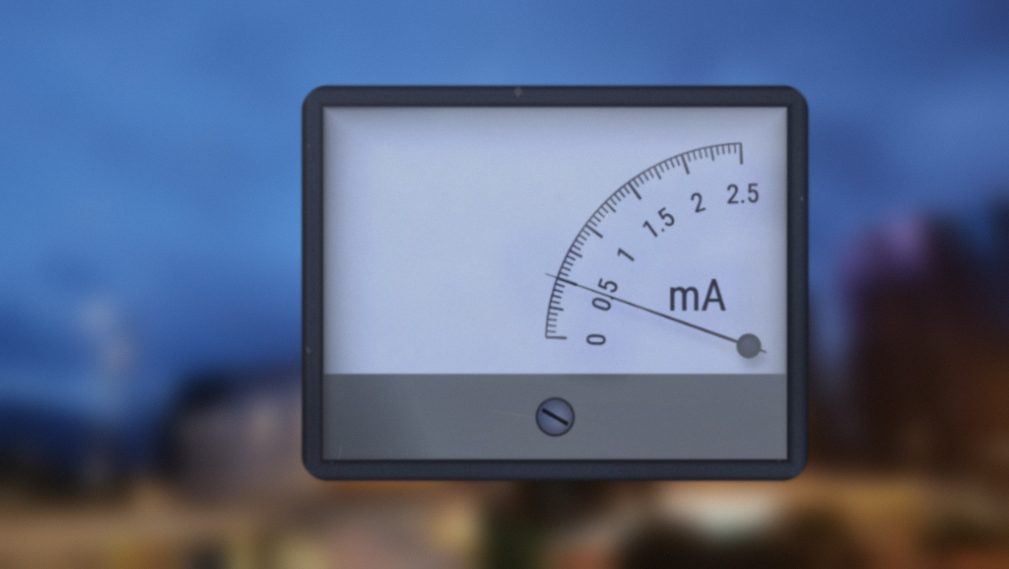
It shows 0.5 (mA)
